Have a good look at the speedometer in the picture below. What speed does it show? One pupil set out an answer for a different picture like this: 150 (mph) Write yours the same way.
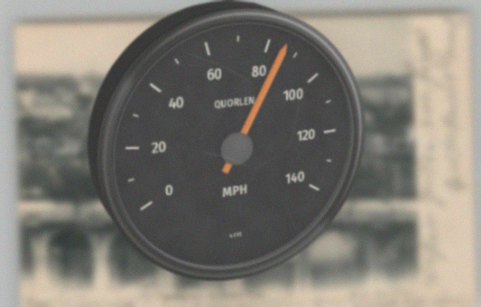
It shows 85 (mph)
